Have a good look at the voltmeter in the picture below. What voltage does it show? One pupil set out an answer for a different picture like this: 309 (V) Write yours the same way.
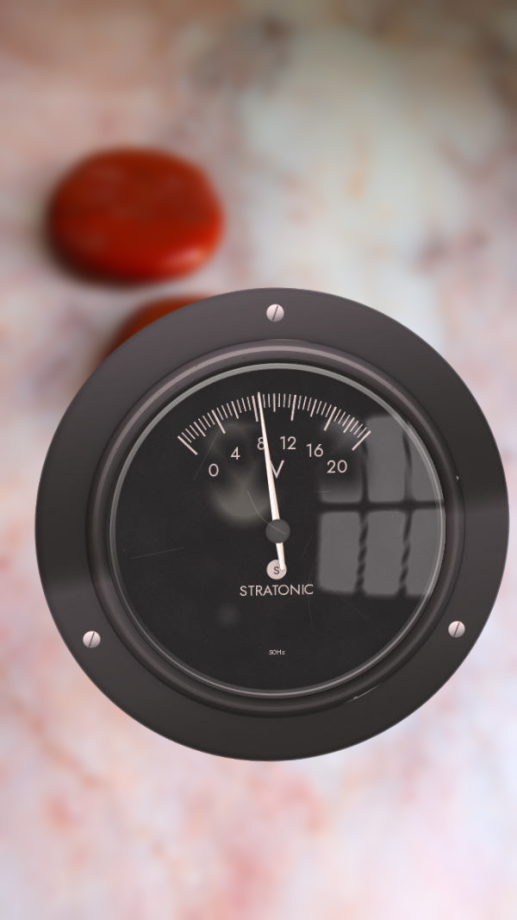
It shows 8.5 (V)
